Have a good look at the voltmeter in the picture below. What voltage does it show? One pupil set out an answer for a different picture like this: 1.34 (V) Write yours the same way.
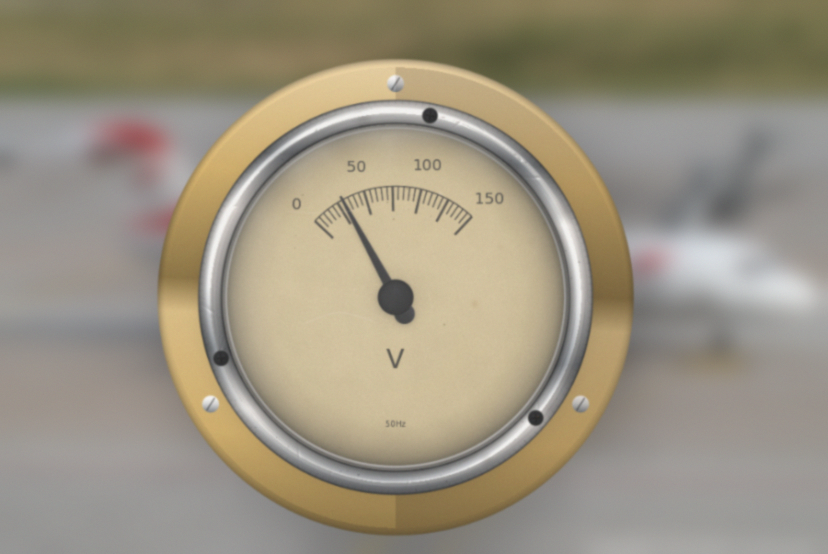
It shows 30 (V)
